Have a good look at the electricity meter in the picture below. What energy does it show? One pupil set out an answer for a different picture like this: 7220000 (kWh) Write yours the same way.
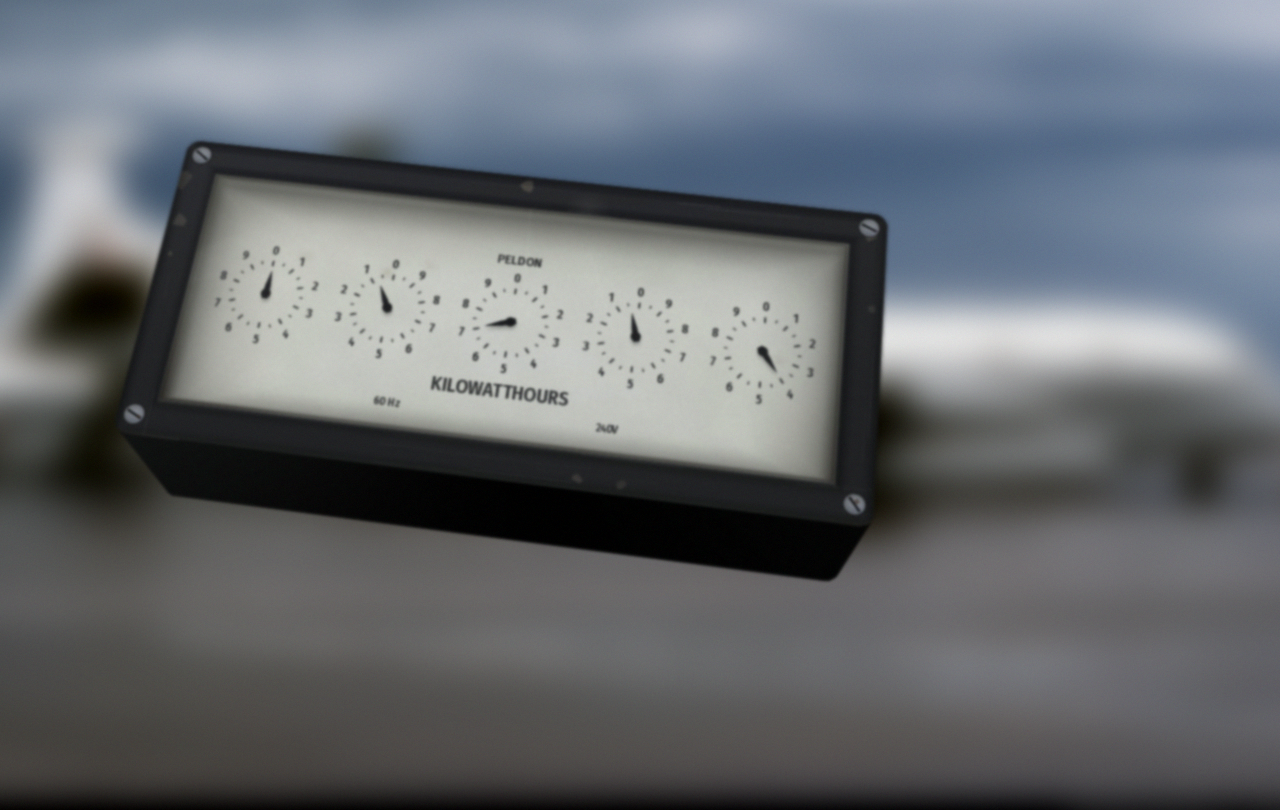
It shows 704 (kWh)
